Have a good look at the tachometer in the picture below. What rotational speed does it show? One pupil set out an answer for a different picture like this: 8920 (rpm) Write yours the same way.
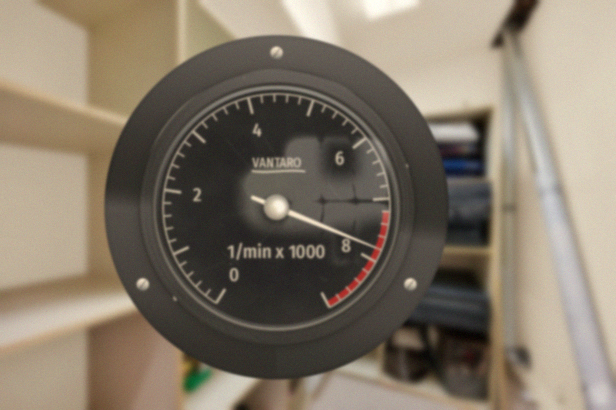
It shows 7800 (rpm)
